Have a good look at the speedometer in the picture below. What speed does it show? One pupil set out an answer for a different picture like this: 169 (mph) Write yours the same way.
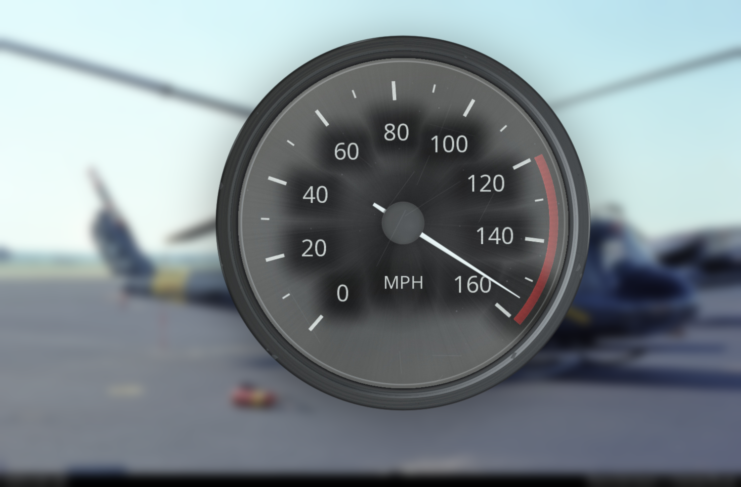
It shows 155 (mph)
